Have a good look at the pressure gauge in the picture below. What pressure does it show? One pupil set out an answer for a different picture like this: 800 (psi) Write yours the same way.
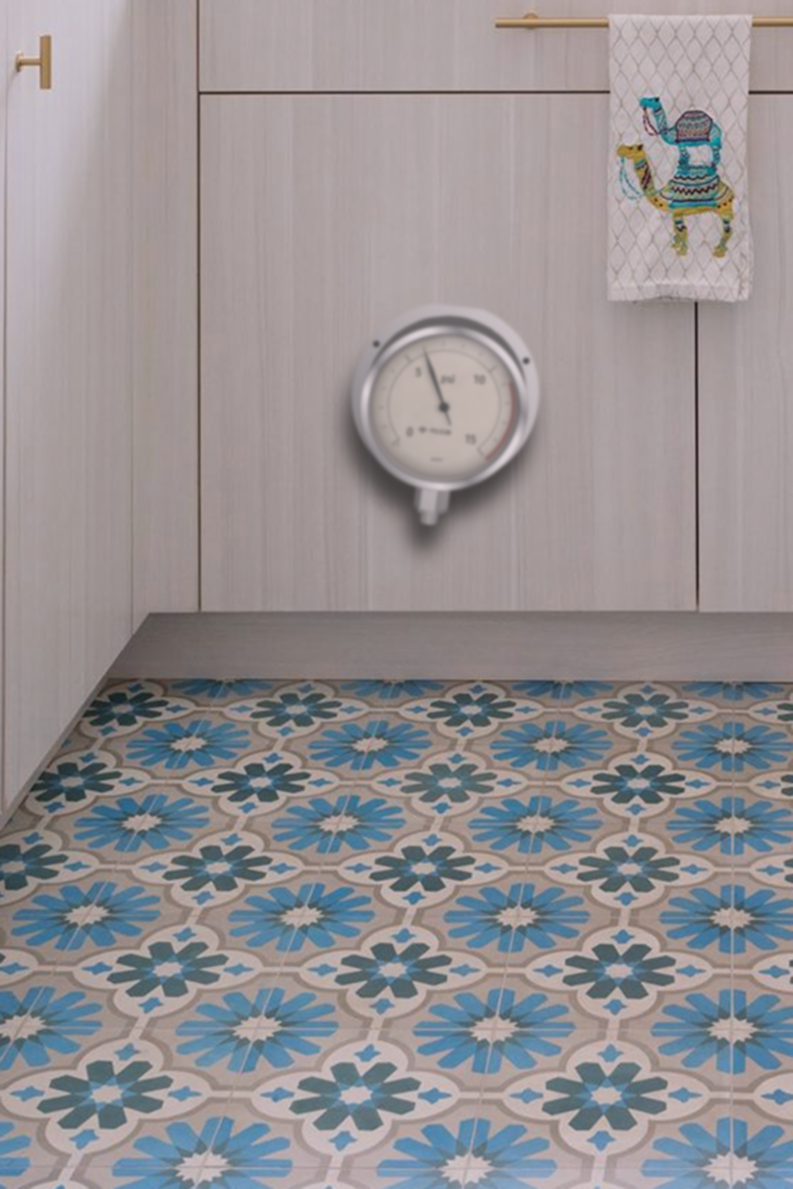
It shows 6 (psi)
